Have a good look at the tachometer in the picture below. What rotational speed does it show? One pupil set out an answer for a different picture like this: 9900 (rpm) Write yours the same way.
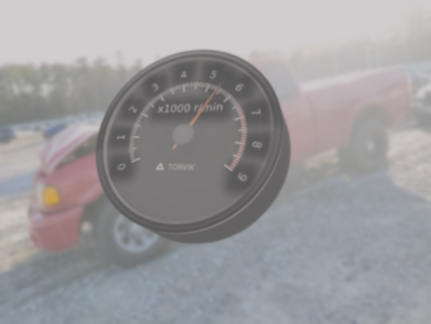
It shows 5500 (rpm)
